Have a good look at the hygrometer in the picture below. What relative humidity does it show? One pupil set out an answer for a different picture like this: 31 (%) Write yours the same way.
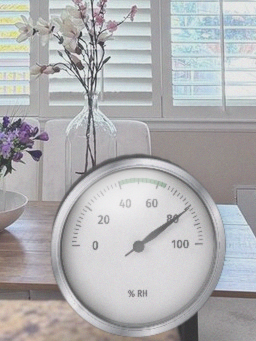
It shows 80 (%)
